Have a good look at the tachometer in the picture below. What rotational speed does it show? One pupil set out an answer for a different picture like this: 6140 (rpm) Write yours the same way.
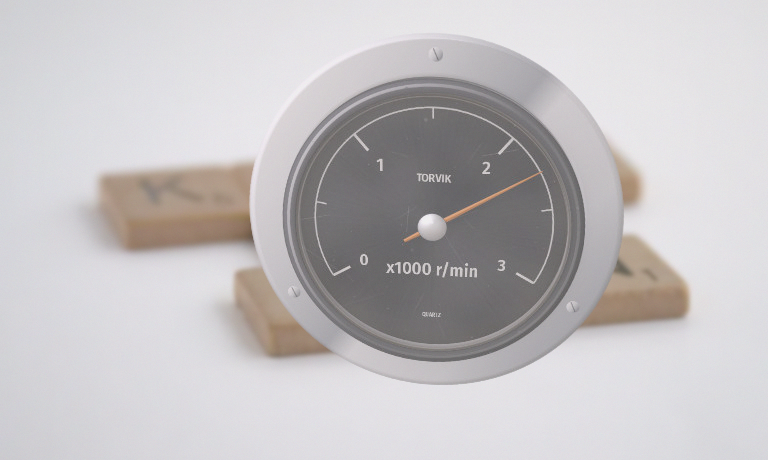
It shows 2250 (rpm)
